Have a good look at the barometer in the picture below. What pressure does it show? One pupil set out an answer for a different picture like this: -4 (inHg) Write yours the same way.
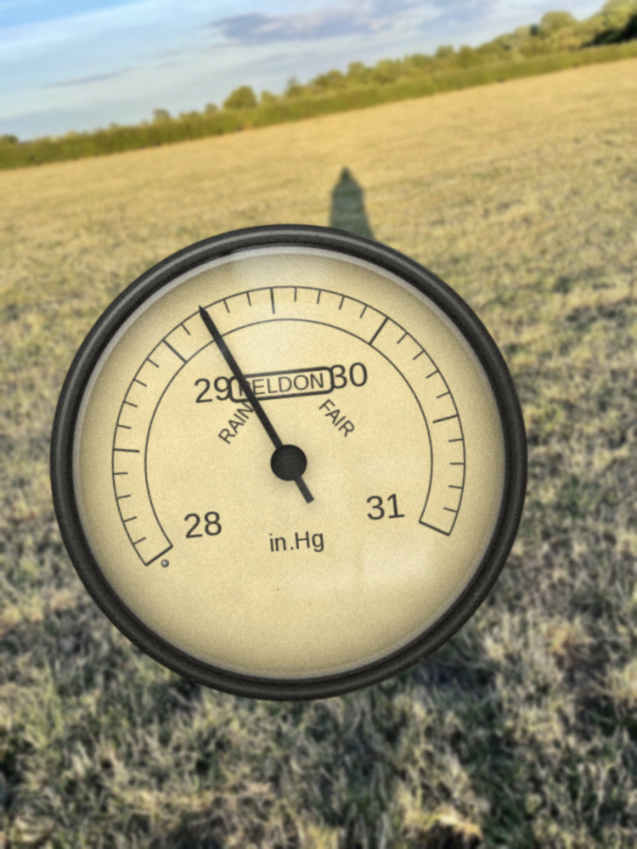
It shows 29.2 (inHg)
